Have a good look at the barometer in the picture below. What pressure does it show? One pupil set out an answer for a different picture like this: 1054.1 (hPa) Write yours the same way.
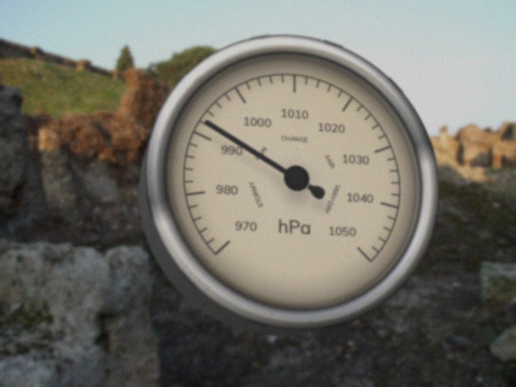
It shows 992 (hPa)
